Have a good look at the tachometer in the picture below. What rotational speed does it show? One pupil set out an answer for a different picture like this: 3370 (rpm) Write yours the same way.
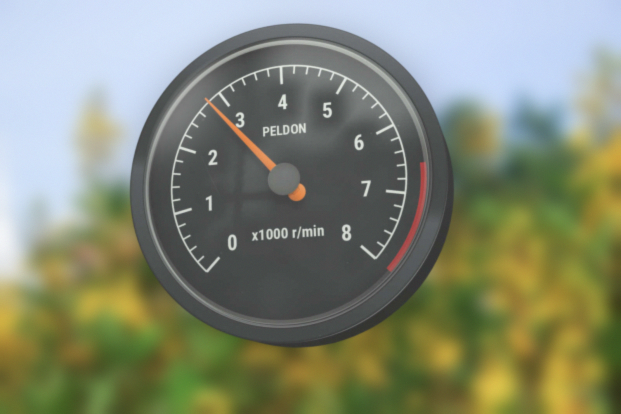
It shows 2800 (rpm)
